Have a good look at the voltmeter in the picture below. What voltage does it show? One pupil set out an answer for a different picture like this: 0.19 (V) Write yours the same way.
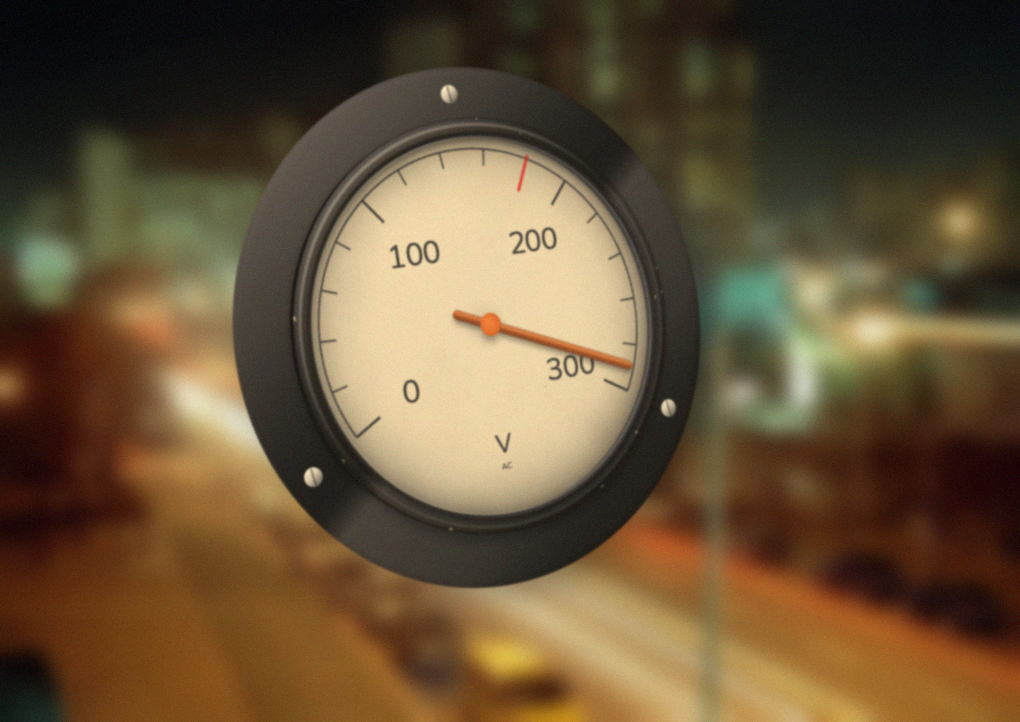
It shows 290 (V)
